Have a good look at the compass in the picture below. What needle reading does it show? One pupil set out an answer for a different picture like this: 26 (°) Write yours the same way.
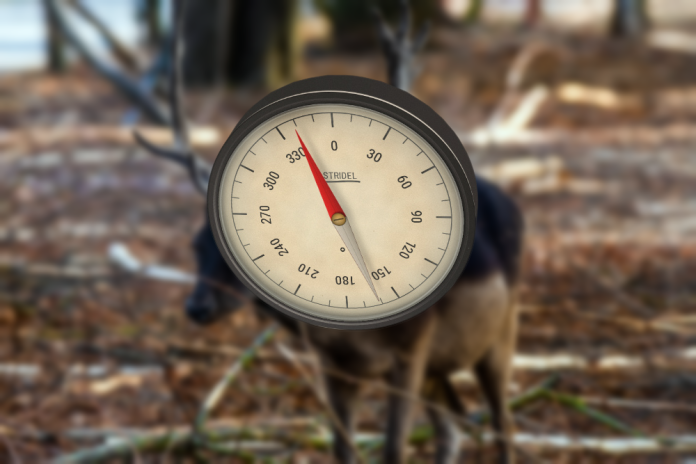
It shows 340 (°)
